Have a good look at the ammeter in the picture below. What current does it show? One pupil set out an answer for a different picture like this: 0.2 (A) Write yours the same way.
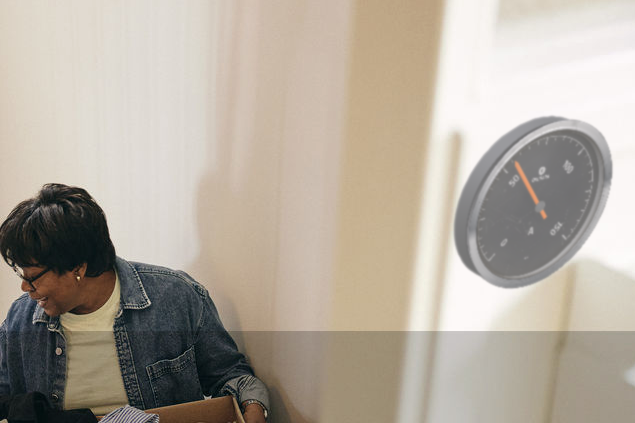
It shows 55 (A)
